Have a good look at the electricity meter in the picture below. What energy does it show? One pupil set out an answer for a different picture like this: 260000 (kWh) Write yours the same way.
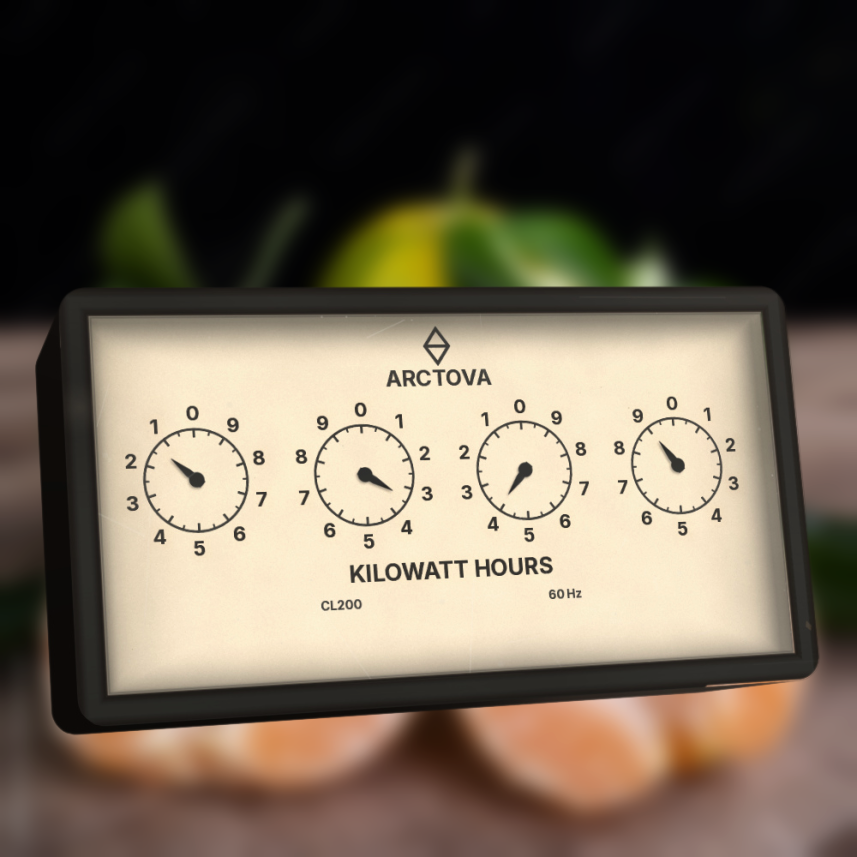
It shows 1339 (kWh)
